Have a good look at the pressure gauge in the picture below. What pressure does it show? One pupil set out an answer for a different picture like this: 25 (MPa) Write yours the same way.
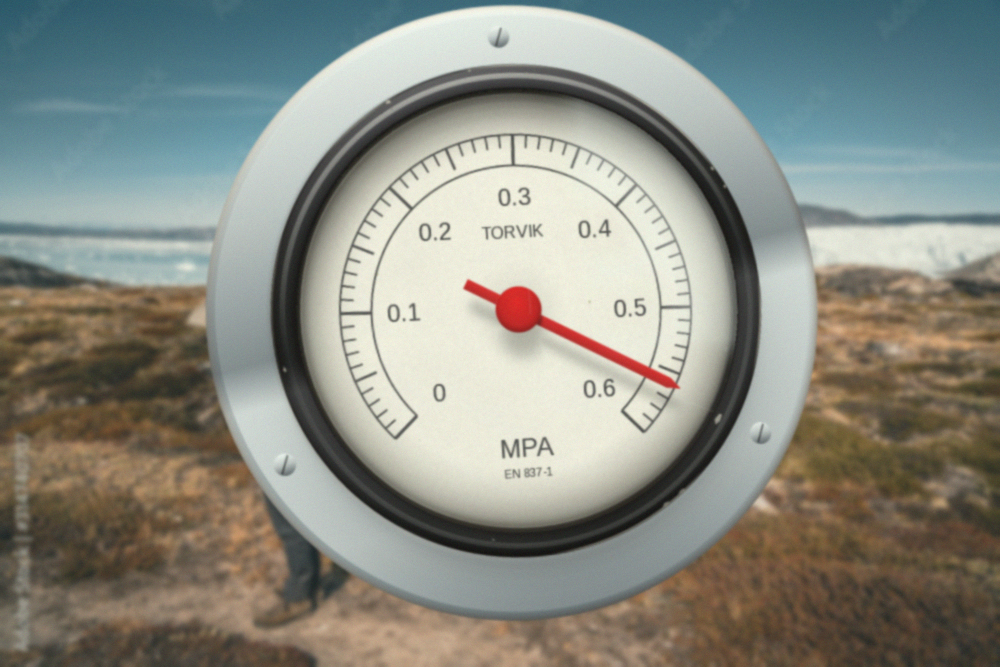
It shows 0.56 (MPa)
